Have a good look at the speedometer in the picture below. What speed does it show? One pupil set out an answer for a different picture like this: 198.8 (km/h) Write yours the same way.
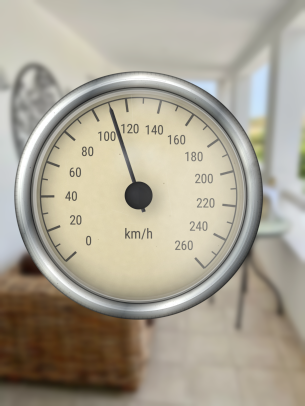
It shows 110 (km/h)
